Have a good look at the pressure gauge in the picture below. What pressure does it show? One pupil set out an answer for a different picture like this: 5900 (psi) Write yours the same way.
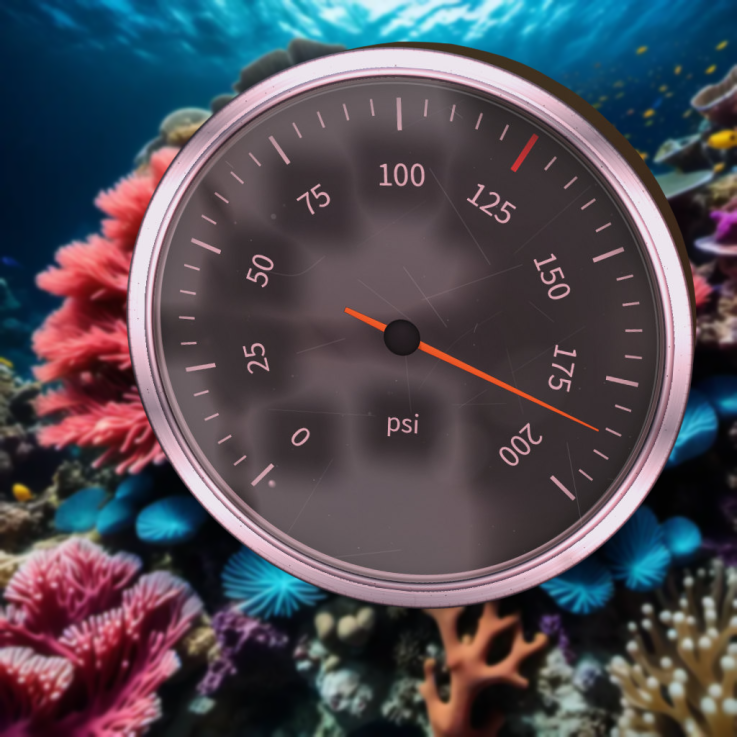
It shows 185 (psi)
